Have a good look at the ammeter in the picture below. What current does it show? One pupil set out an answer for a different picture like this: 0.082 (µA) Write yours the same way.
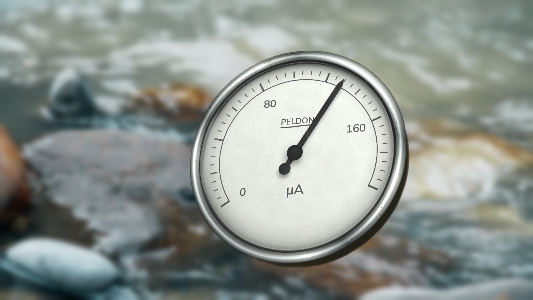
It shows 130 (µA)
